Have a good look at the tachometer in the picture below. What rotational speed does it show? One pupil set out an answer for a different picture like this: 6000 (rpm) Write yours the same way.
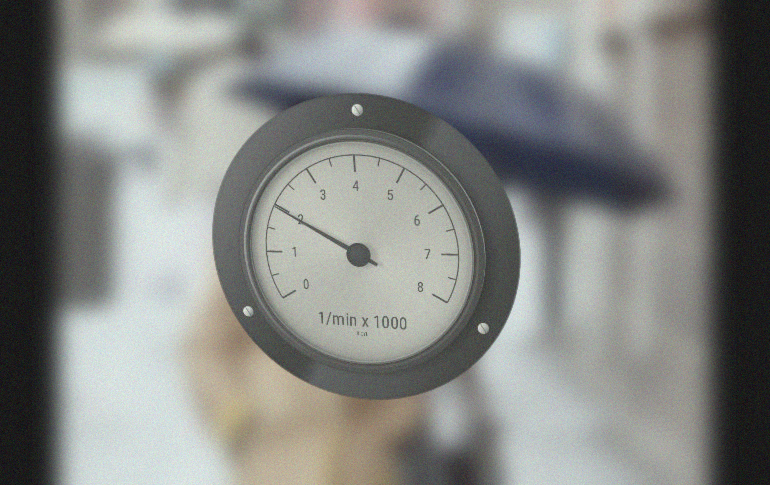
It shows 2000 (rpm)
